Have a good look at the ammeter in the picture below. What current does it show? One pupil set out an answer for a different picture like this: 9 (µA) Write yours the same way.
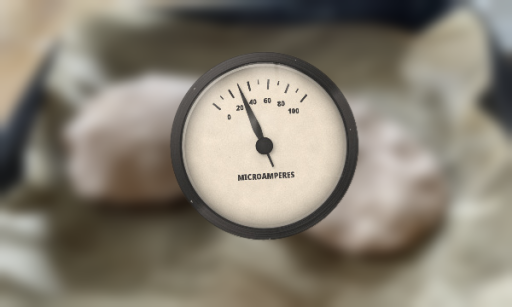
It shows 30 (µA)
